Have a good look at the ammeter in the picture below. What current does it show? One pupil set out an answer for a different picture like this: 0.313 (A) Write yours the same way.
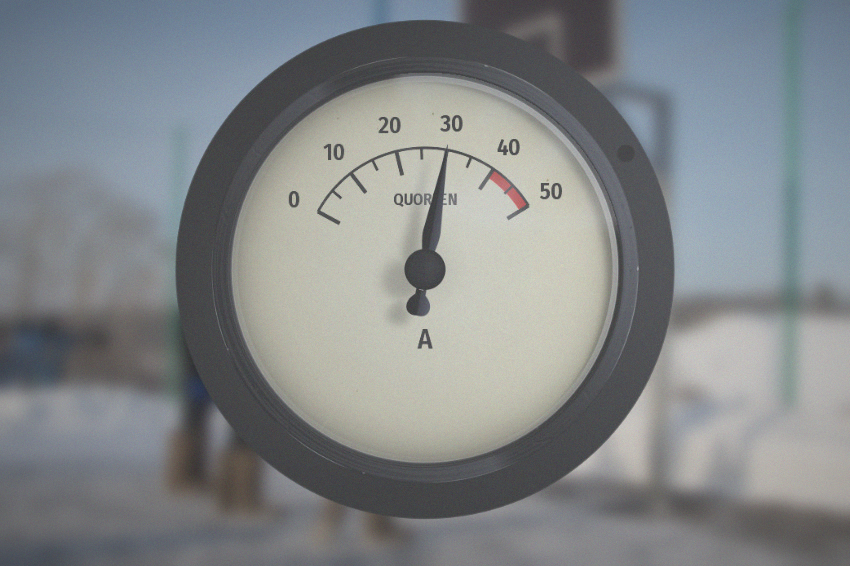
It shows 30 (A)
